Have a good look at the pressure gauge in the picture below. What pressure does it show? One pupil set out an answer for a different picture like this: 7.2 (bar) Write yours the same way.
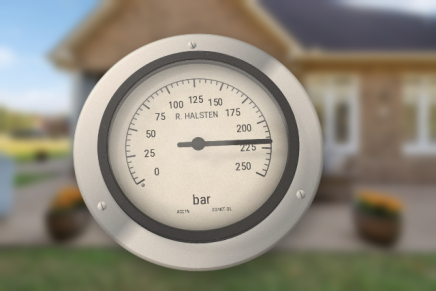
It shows 220 (bar)
